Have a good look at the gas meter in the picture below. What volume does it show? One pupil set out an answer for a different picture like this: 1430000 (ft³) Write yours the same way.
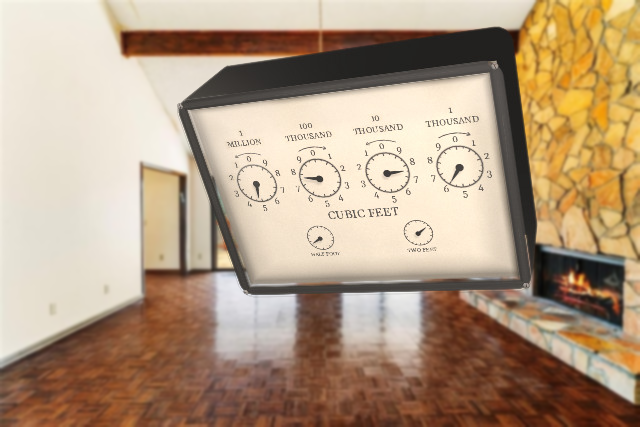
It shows 477600 (ft³)
